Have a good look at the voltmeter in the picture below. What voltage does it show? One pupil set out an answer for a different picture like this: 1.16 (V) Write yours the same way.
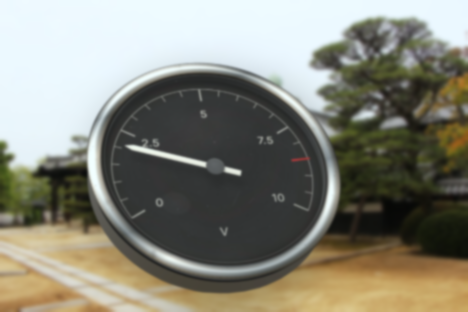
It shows 2 (V)
